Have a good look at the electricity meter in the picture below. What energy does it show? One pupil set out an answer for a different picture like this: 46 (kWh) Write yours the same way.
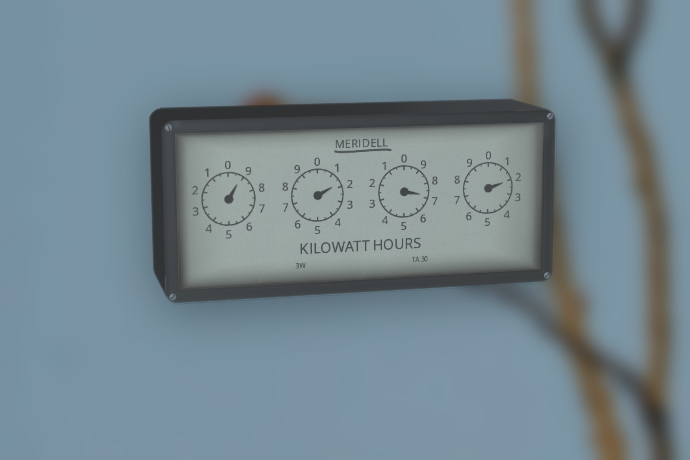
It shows 9172 (kWh)
